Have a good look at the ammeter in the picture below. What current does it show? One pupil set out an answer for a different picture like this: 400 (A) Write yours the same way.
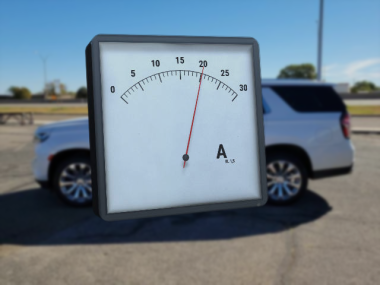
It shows 20 (A)
